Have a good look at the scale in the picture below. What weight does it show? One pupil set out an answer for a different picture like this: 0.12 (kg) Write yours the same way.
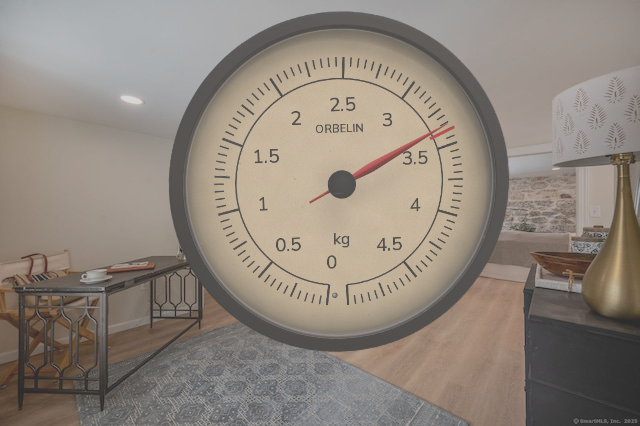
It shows 3.35 (kg)
